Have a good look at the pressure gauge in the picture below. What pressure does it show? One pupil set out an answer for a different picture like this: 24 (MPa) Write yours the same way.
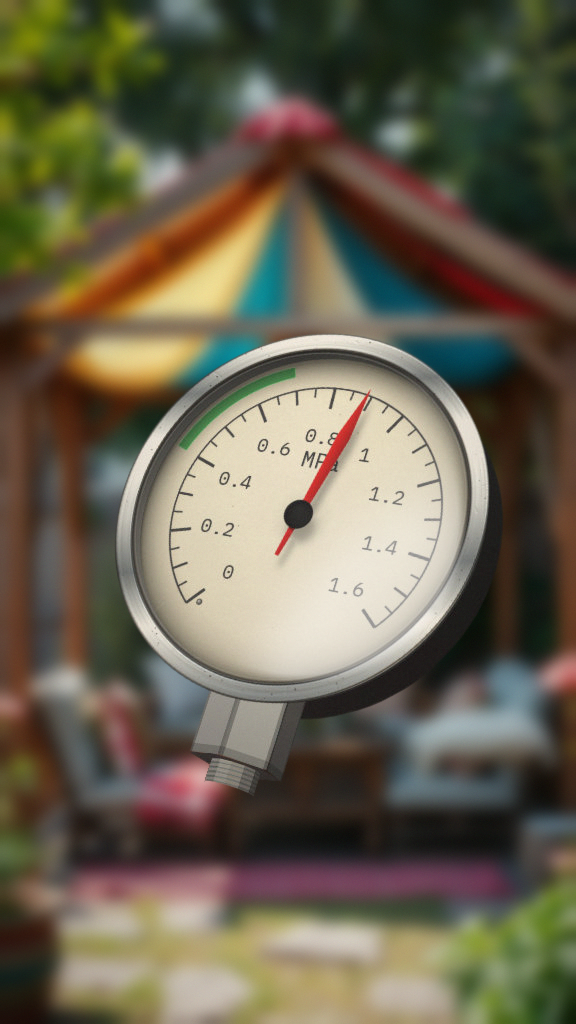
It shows 0.9 (MPa)
